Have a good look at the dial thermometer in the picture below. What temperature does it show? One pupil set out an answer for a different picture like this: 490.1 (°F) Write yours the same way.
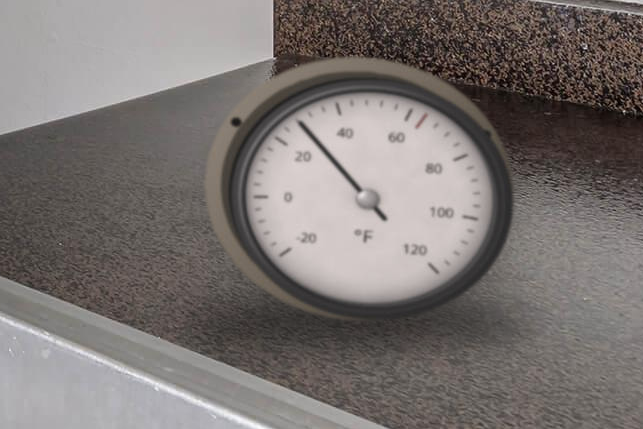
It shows 28 (°F)
